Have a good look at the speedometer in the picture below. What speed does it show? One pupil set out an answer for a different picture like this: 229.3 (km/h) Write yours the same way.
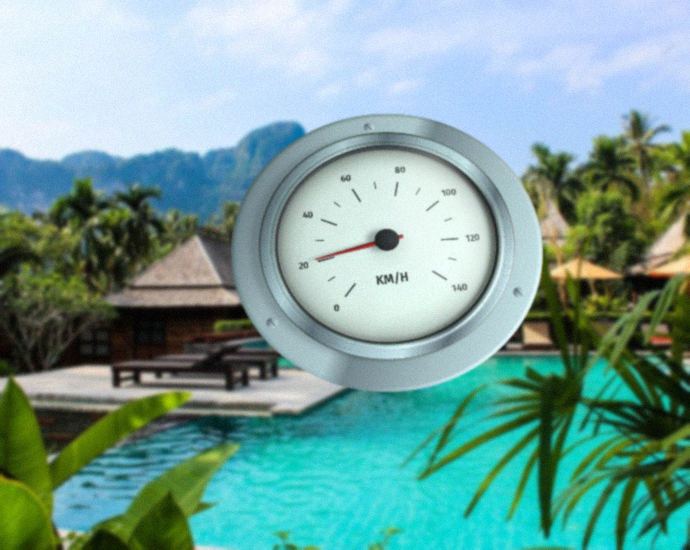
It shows 20 (km/h)
